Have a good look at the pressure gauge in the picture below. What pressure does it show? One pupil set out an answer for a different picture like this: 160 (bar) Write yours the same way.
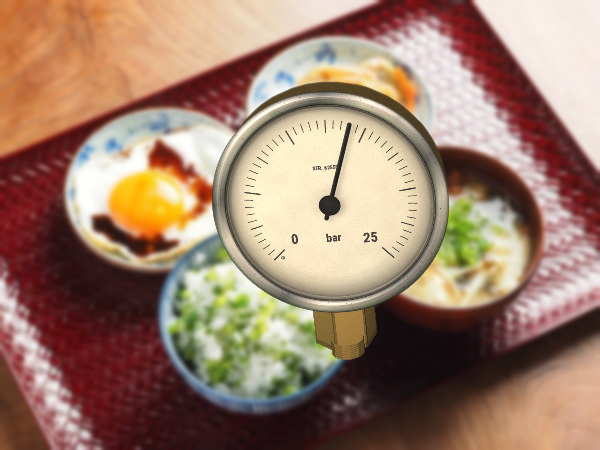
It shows 14 (bar)
